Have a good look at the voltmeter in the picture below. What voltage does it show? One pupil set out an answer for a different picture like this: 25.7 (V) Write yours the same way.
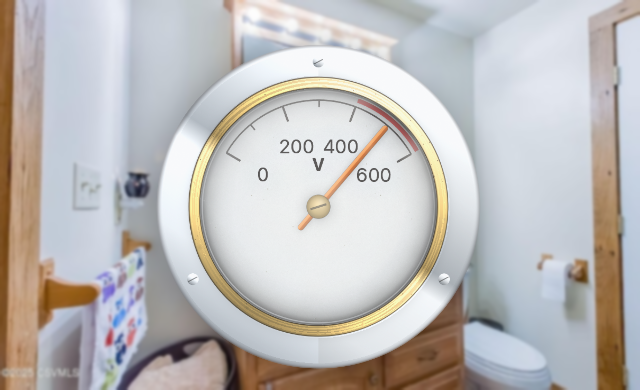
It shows 500 (V)
